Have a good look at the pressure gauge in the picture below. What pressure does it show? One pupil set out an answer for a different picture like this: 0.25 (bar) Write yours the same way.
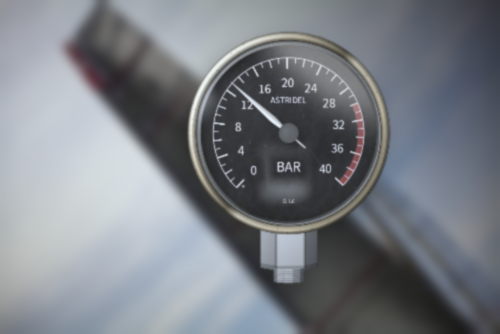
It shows 13 (bar)
